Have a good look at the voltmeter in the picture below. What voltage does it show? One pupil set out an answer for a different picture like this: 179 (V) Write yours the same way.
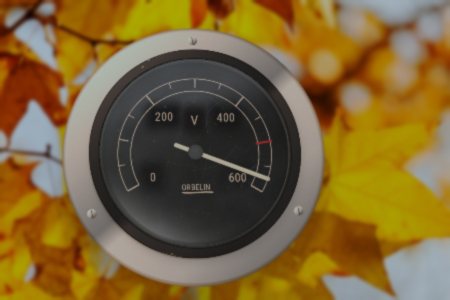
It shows 575 (V)
